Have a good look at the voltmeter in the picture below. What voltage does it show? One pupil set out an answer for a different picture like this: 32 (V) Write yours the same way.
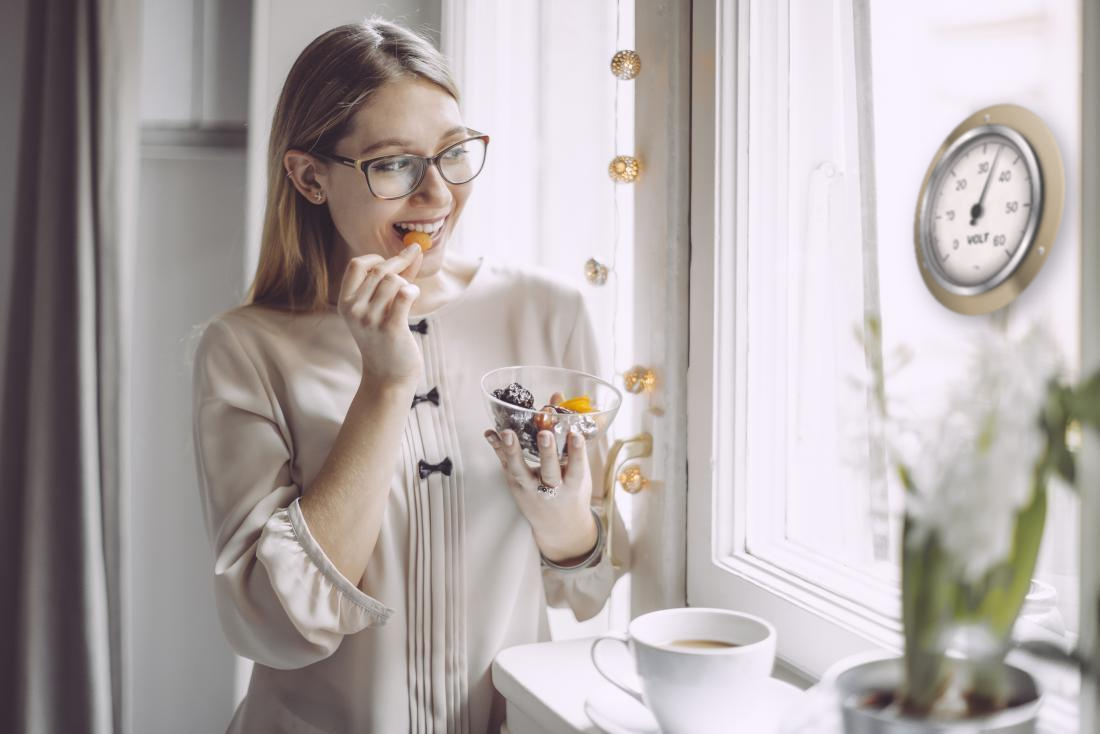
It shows 35 (V)
